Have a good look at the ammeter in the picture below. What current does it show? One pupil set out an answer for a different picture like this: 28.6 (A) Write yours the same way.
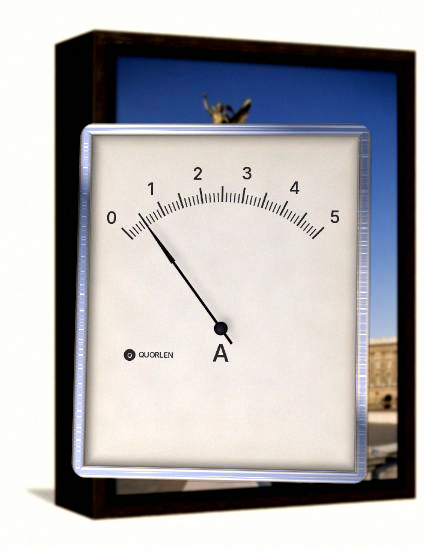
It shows 0.5 (A)
